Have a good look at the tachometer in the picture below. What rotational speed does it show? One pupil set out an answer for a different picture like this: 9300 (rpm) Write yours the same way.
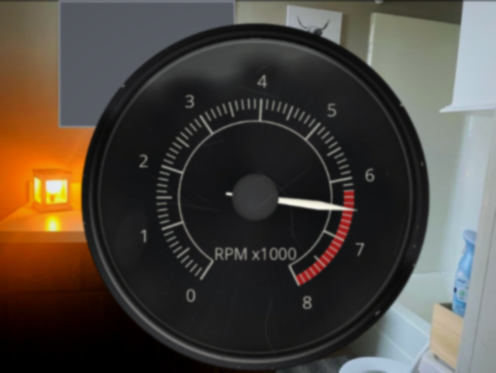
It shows 6500 (rpm)
